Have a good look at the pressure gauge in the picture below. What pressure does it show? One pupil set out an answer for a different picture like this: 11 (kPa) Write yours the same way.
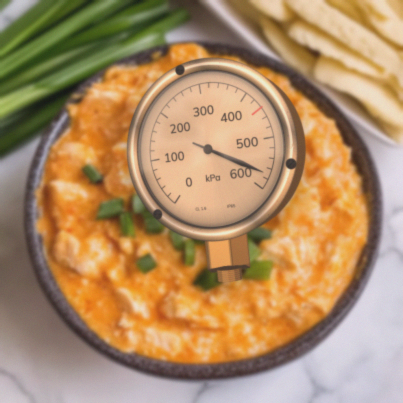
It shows 570 (kPa)
